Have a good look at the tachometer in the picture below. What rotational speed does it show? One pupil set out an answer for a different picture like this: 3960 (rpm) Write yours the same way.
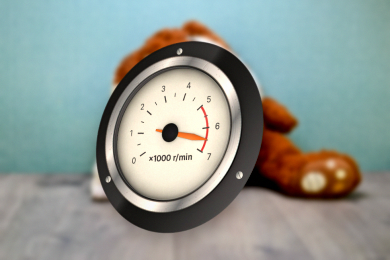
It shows 6500 (rpm)
